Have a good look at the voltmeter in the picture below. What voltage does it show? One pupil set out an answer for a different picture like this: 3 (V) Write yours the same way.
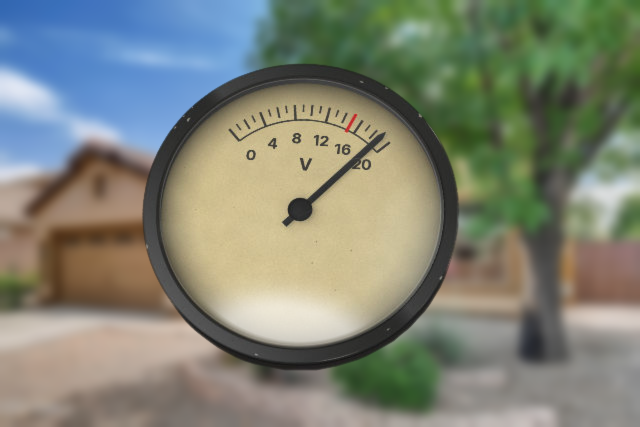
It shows 19 (V)
